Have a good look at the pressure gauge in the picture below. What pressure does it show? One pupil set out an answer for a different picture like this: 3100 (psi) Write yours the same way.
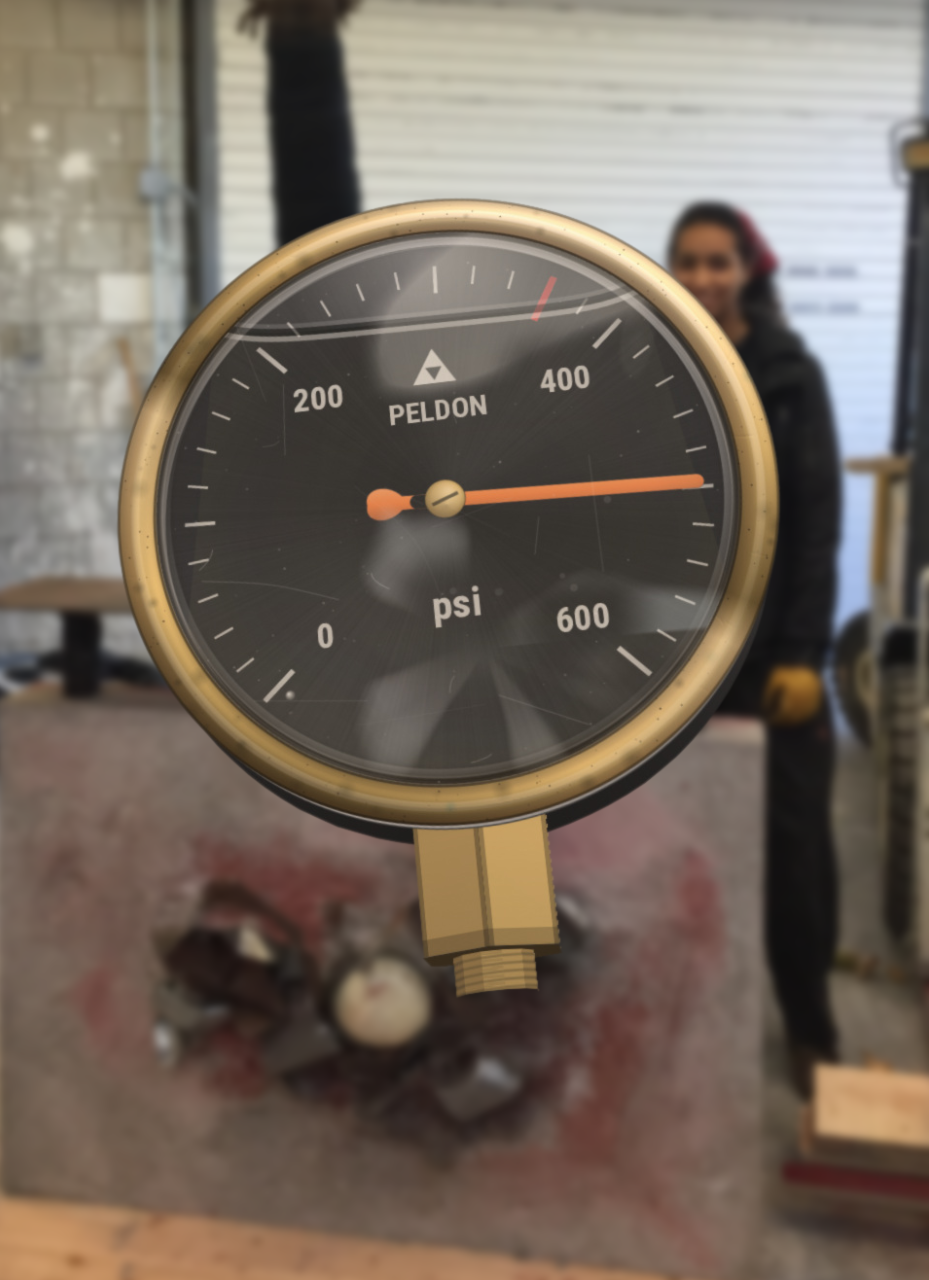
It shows 500 (psi)
